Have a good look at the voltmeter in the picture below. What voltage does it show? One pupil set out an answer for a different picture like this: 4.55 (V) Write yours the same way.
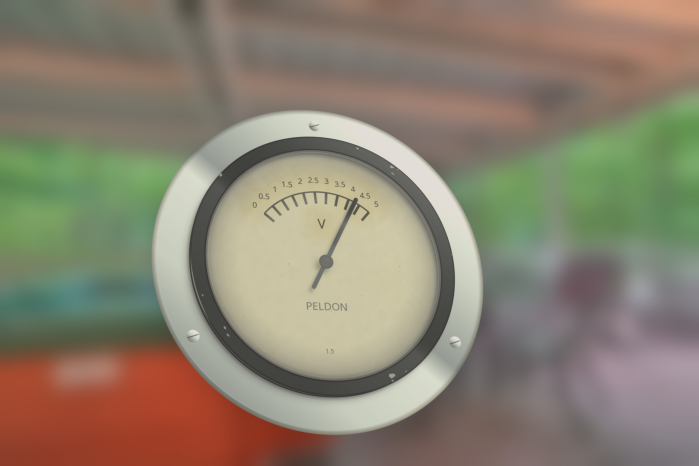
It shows 4.25 (V)
